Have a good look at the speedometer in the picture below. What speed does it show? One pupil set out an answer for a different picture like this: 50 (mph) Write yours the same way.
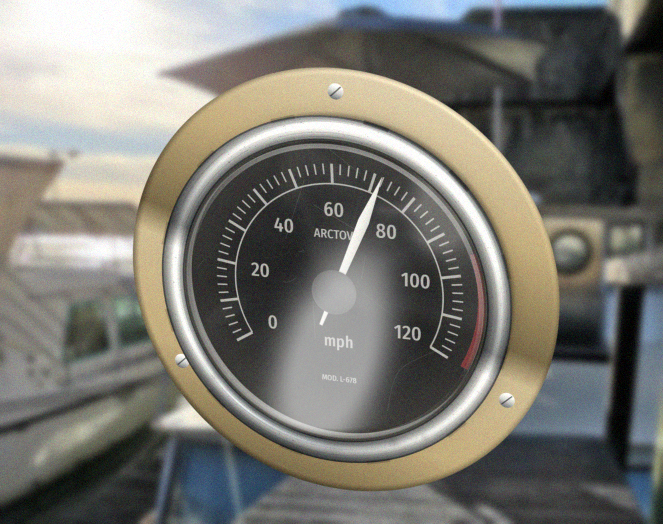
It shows 72 (mph)
